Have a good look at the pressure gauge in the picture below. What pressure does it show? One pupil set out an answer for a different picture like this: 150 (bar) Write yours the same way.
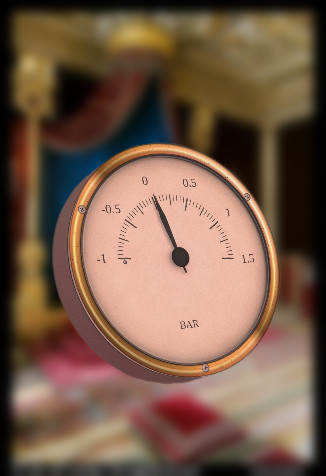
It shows 0 (bar)
